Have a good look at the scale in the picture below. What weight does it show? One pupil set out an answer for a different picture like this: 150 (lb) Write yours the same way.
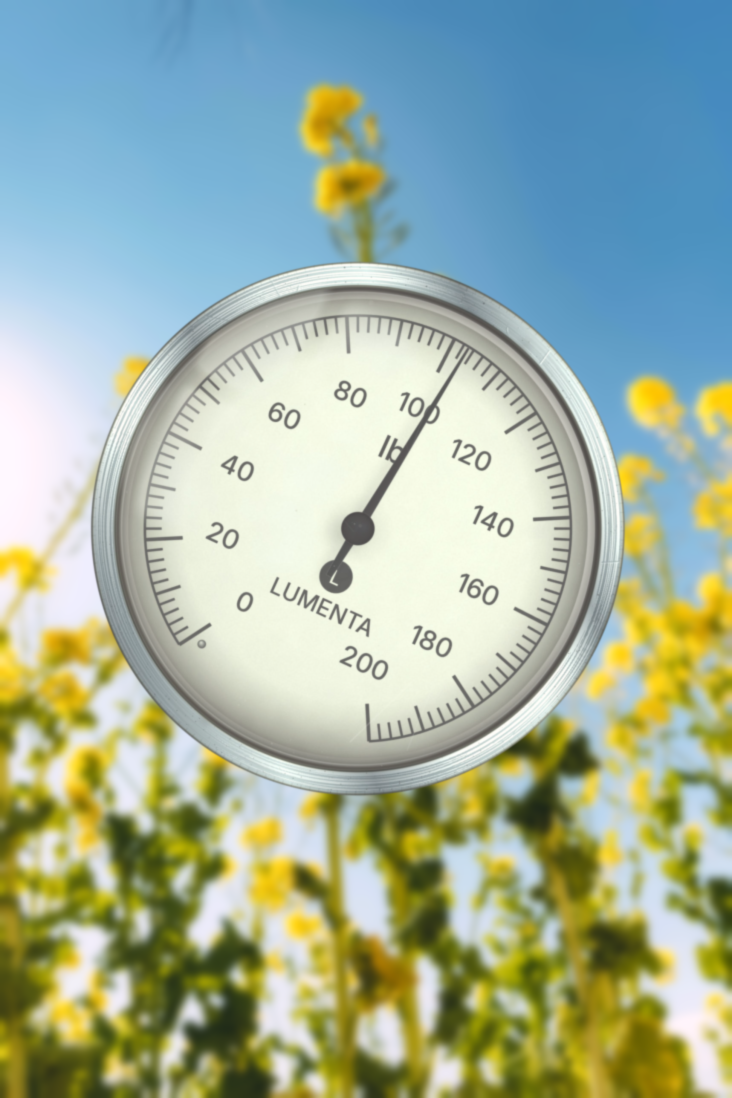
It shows 103 (lb)
